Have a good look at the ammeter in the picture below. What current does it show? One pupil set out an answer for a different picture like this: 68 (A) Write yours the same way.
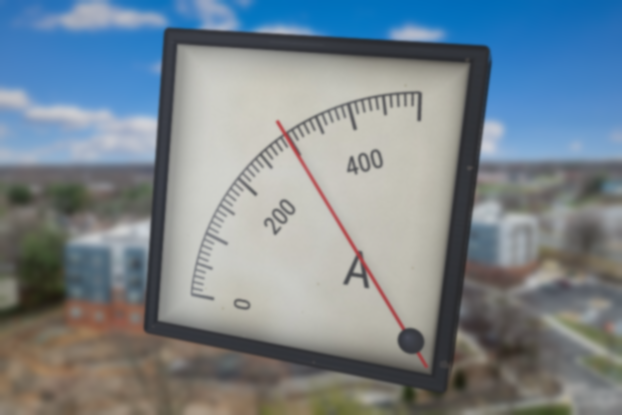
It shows 300 (A)
